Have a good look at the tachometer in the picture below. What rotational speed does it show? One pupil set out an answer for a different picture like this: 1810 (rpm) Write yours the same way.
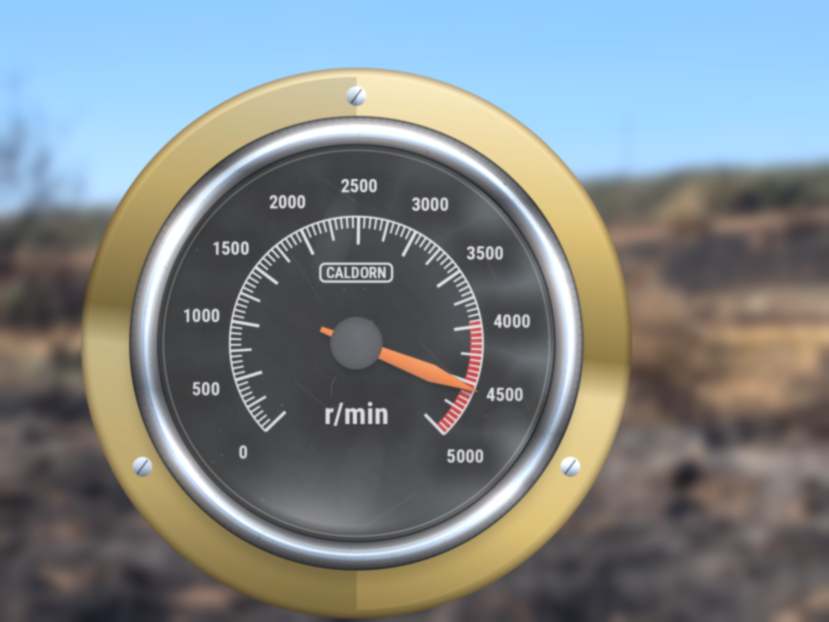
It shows 4550 (rpm)
